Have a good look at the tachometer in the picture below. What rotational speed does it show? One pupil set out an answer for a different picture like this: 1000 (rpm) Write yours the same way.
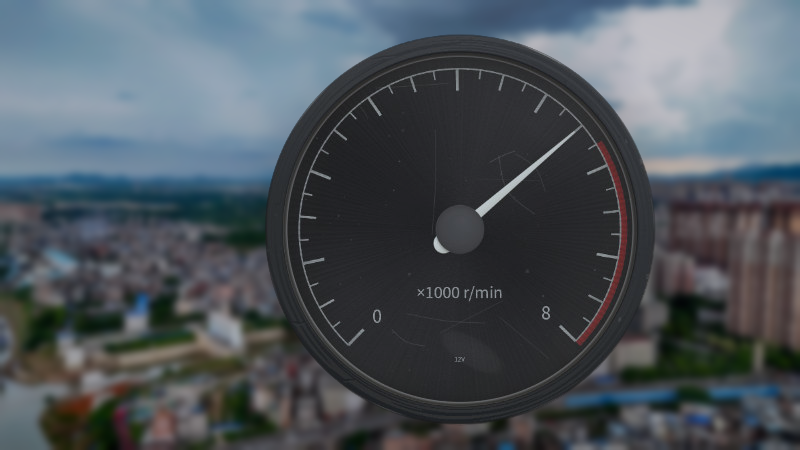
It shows 5500 (rpm)
